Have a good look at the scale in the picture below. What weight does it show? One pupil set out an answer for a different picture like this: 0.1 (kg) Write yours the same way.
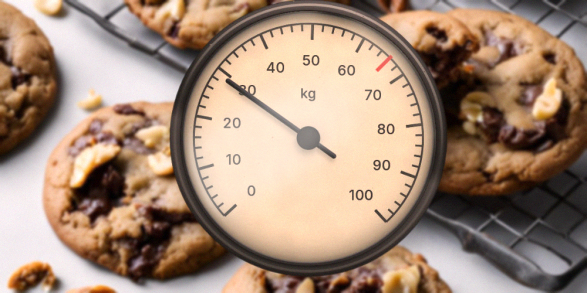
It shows 29 (kg)
